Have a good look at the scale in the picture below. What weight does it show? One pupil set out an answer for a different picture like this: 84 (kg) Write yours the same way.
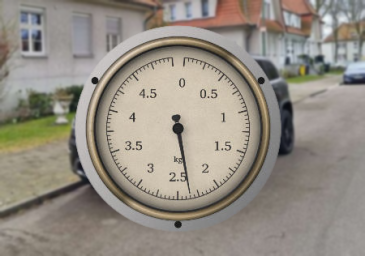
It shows 2.35 (kg)
